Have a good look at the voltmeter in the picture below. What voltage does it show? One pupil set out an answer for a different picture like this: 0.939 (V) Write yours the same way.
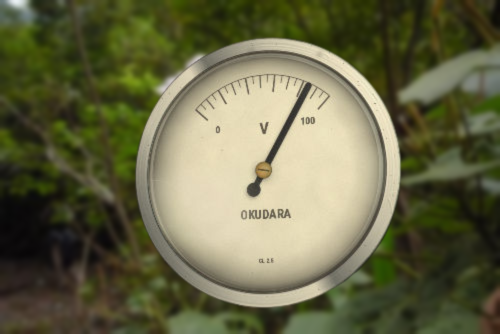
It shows 85 (V)
